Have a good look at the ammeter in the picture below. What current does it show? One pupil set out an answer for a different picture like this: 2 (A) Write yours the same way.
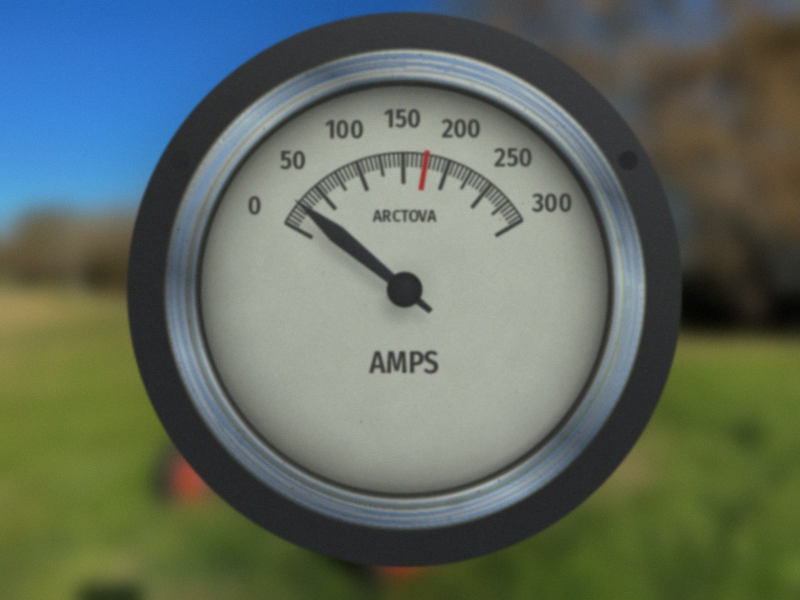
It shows 25 (A)
